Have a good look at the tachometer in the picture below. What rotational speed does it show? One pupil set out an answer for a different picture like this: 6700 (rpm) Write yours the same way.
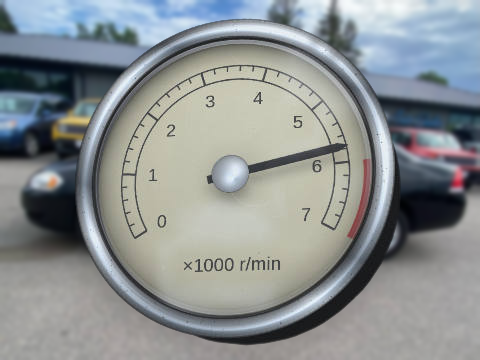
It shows 5800 (rpm)
